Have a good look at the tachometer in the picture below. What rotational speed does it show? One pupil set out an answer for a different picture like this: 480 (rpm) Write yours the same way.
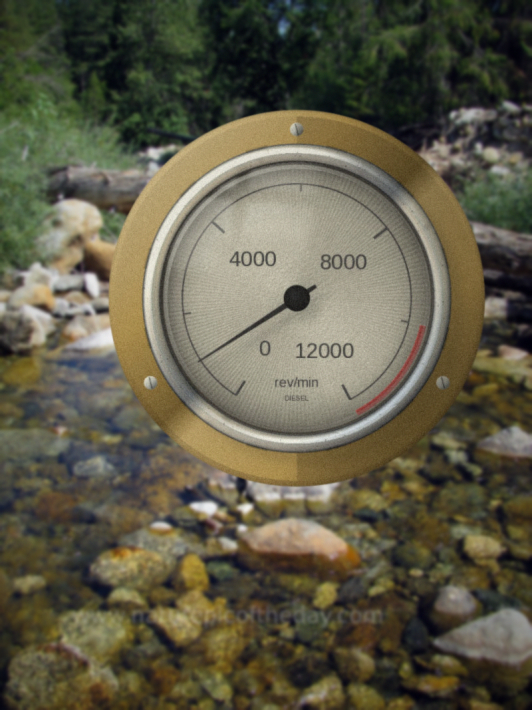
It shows 1000 (rpm)
